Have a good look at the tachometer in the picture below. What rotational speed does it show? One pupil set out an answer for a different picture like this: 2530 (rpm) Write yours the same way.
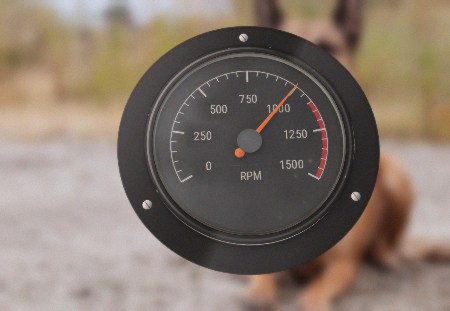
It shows 1000 (rpm)
